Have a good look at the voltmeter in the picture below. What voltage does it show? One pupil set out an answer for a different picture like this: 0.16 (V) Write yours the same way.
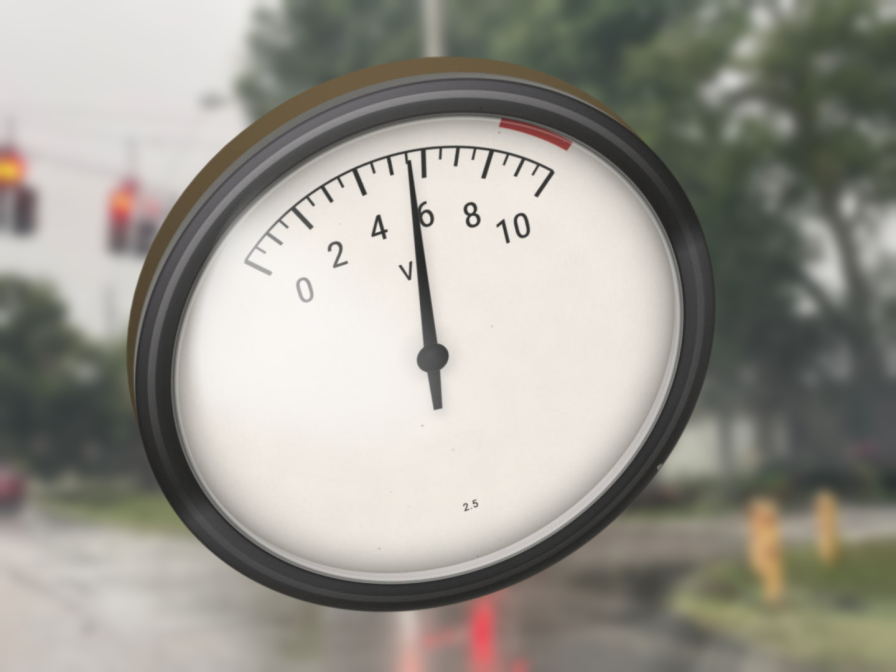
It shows 5.5 (V)
